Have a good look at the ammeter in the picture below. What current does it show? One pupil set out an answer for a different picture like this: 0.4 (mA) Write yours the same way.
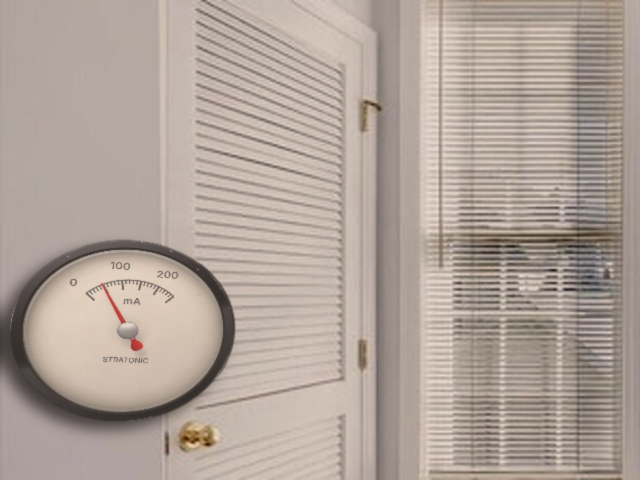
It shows 50 (mA)
